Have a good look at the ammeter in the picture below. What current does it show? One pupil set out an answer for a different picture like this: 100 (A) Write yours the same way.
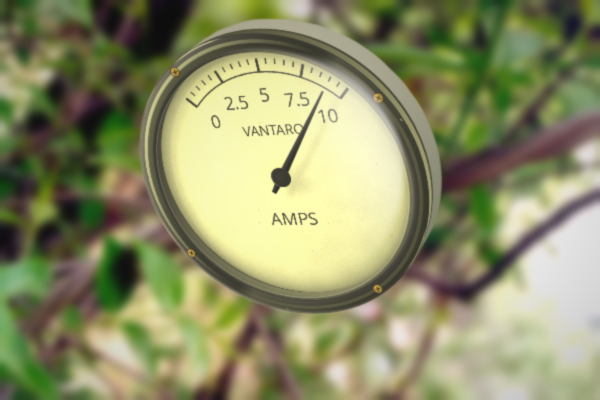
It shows 9 (A)
